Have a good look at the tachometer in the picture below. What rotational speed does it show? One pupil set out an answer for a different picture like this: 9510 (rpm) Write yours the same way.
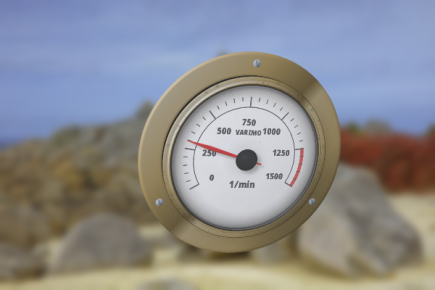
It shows 300 (rpm)
